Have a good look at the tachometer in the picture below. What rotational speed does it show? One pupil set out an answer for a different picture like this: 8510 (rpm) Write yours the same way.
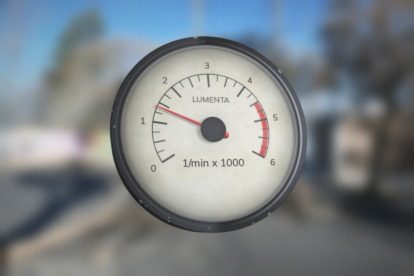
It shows 1375 (rpm)
